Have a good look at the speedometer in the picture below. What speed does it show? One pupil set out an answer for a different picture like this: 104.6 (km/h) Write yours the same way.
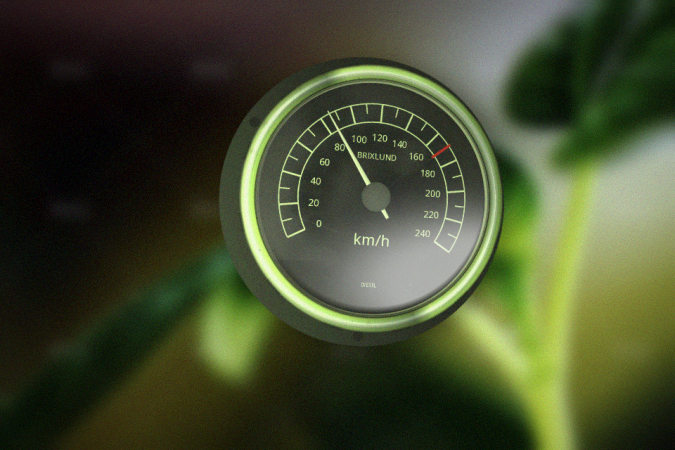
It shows 85 (km/h)
